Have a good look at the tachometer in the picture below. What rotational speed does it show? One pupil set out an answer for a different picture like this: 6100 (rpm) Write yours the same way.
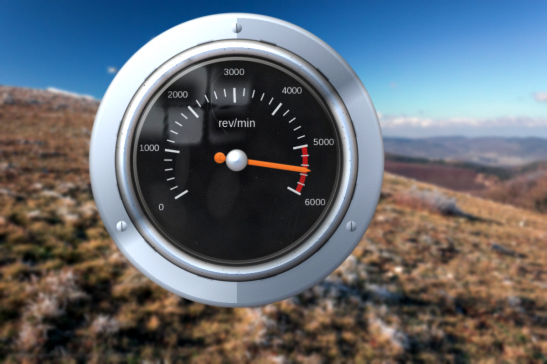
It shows 5500 (rpm)
